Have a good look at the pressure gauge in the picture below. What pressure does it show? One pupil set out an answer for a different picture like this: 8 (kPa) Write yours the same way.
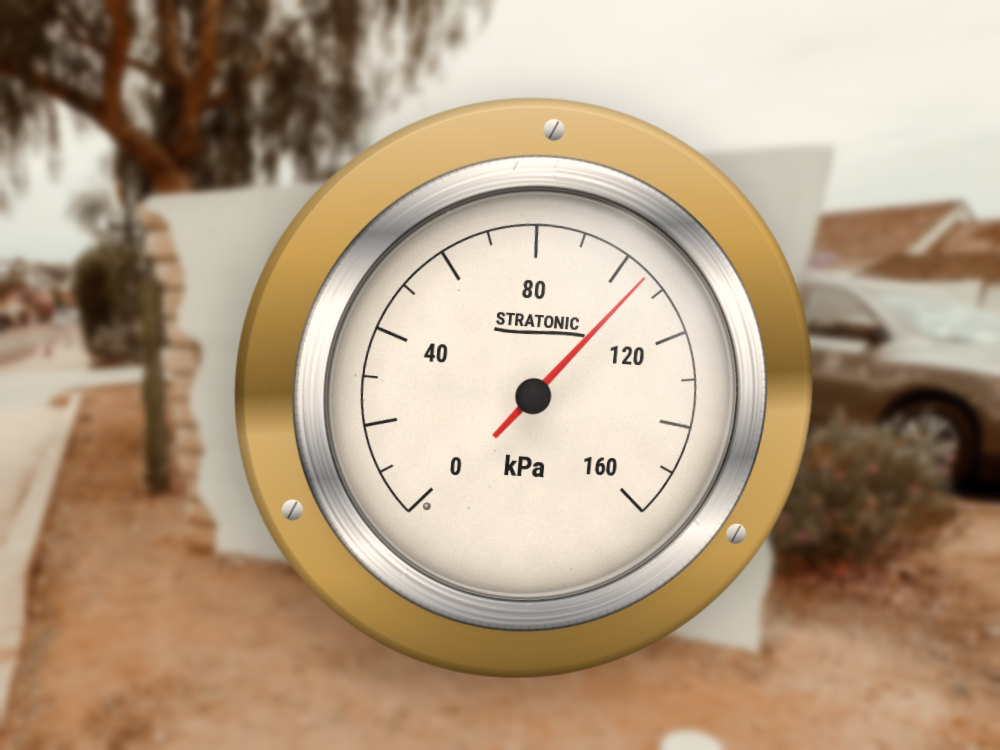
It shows 105 (kPa)
